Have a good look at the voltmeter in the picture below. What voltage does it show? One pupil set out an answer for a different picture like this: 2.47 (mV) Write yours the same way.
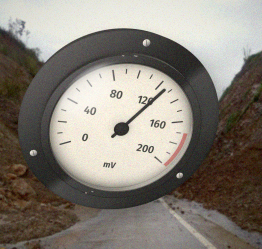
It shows 125 (mV)
